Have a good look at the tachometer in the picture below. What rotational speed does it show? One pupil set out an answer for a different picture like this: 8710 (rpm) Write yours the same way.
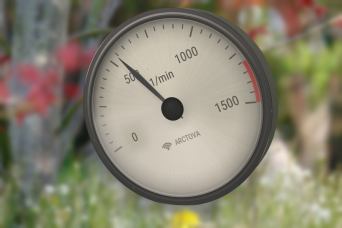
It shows 550 (rpm)
